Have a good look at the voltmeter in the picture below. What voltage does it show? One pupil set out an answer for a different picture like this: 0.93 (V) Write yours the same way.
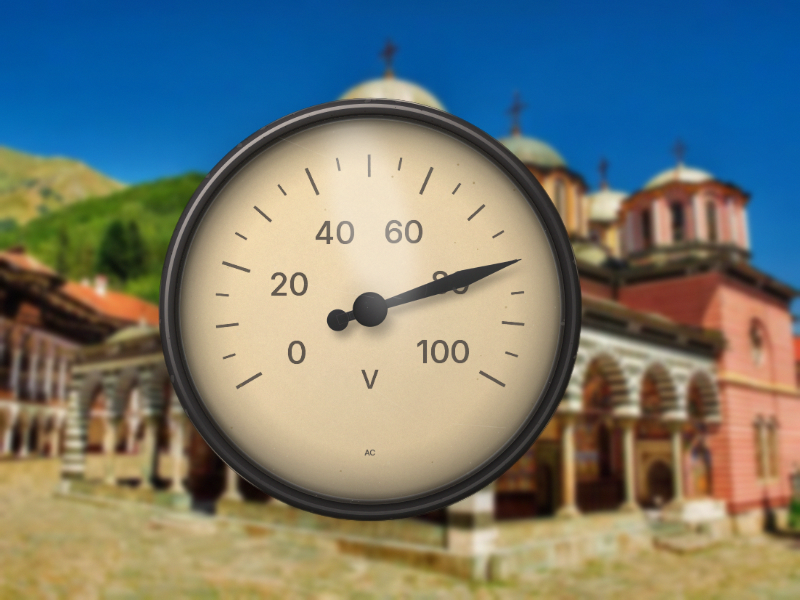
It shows 80 (V)
